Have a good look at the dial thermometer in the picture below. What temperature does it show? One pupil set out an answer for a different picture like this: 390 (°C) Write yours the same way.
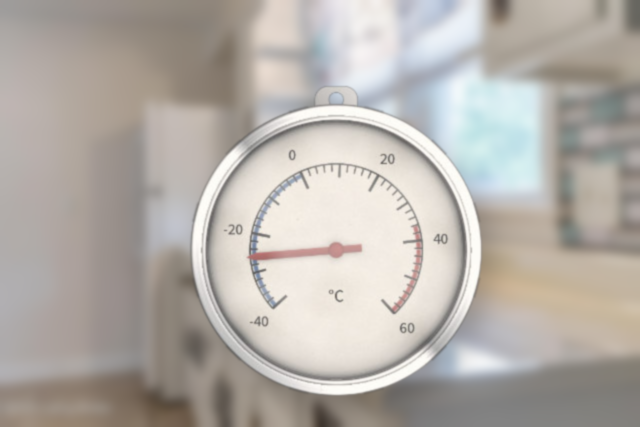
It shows -26 (°C)
